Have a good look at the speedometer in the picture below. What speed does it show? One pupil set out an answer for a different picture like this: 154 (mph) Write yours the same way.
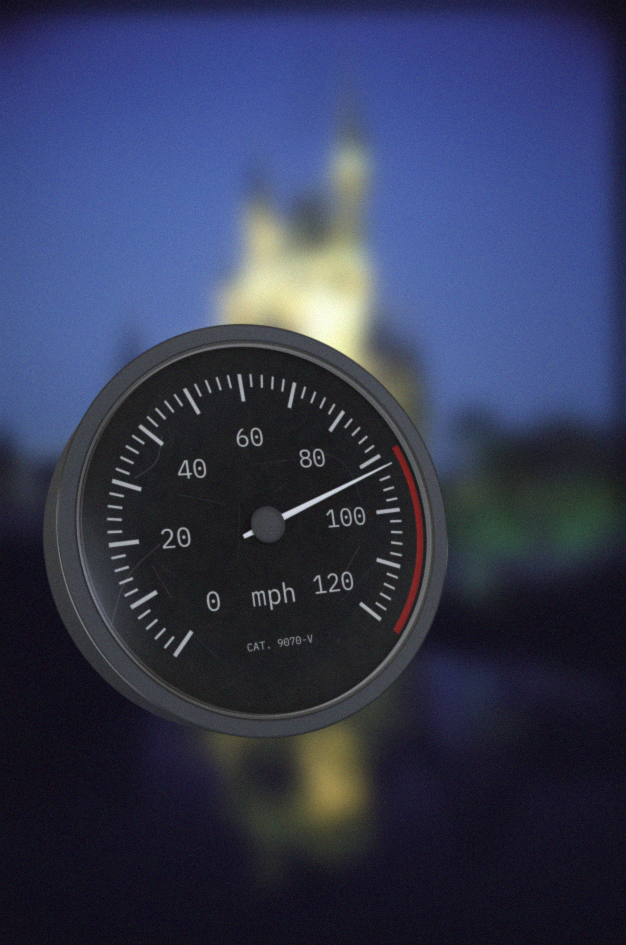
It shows 92 (mph)
